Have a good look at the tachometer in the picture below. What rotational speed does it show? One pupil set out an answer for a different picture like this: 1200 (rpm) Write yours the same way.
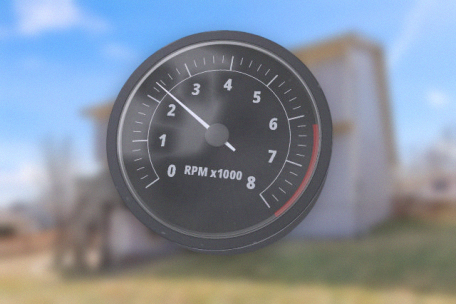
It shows 2300 (rpm)
